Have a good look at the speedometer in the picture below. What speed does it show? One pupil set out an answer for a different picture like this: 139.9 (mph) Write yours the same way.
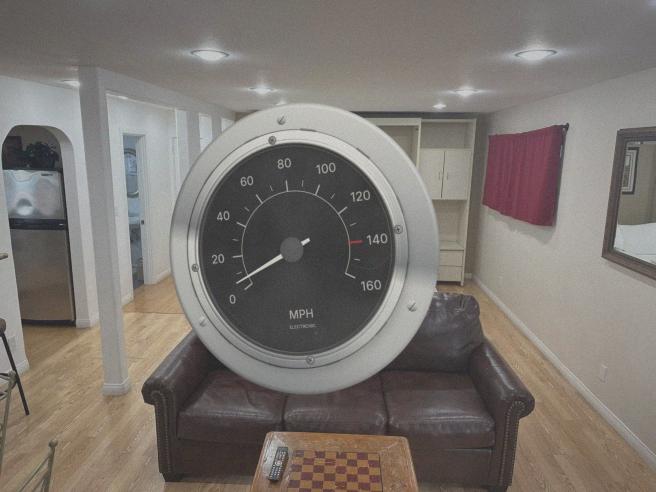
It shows 5 (mph)
